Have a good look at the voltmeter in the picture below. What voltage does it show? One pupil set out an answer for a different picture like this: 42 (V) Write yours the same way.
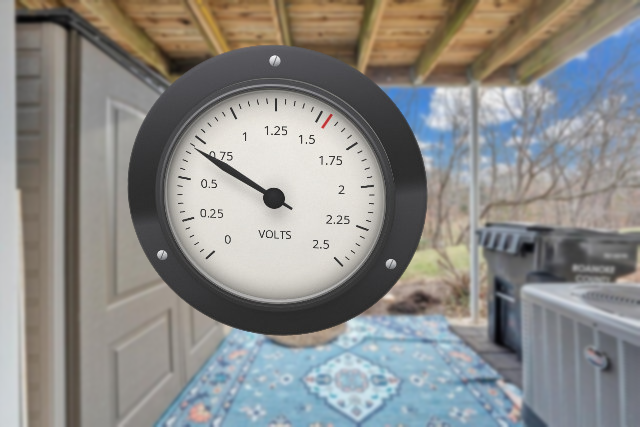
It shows 0.7 (V)
